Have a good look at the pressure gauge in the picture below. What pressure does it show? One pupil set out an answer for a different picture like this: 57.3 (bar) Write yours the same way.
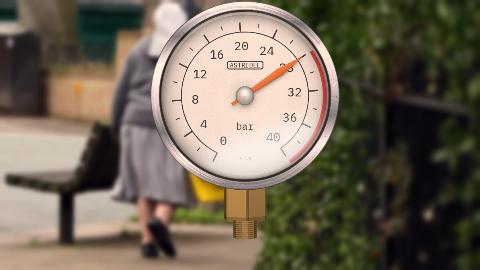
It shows 28 (bar)
